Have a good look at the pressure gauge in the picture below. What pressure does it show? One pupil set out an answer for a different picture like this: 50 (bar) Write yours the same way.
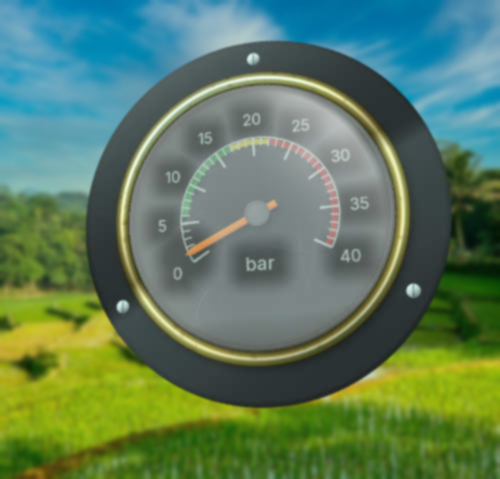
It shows 1 (bar)
